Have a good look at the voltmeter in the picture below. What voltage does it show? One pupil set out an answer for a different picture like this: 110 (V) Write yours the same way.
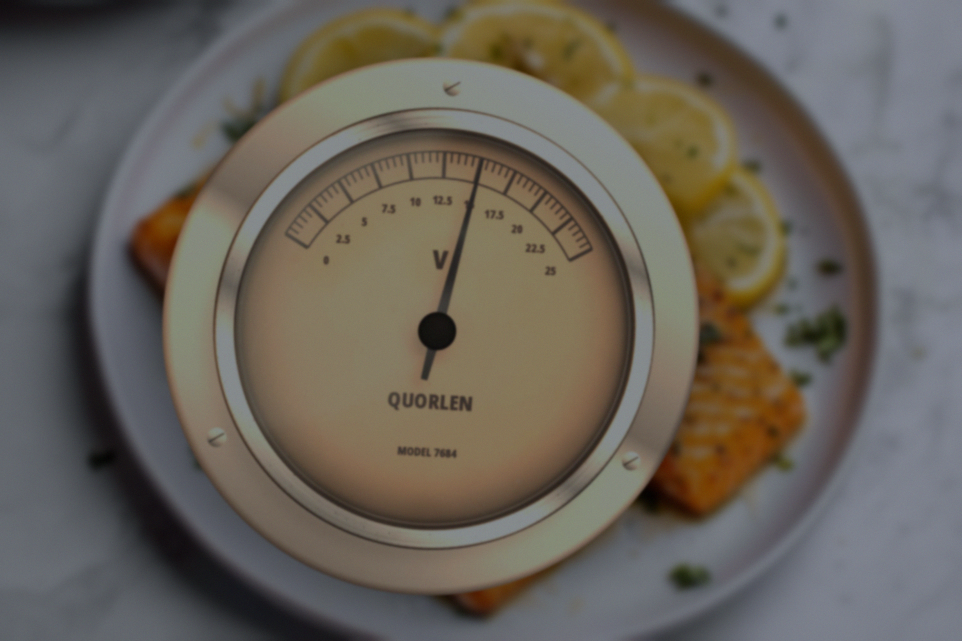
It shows 15 (V)
